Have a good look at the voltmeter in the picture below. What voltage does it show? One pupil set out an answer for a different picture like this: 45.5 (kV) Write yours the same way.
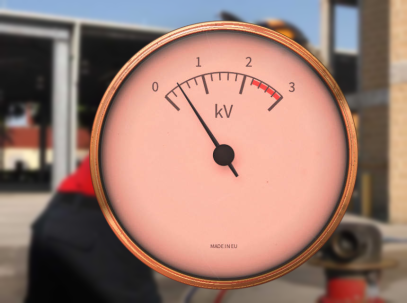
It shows 0.4 (kV)
